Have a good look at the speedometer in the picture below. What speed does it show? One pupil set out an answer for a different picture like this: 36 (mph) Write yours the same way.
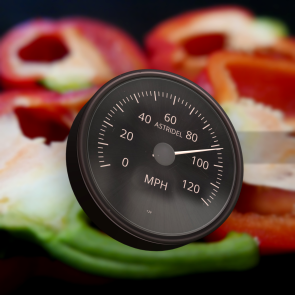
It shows 92 (mph)
